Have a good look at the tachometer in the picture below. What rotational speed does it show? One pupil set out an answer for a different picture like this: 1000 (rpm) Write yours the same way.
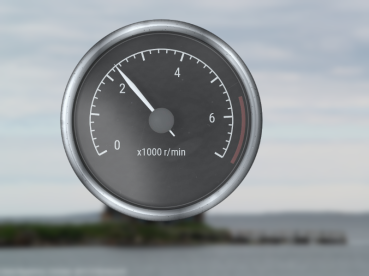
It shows 2300 (rpm)
